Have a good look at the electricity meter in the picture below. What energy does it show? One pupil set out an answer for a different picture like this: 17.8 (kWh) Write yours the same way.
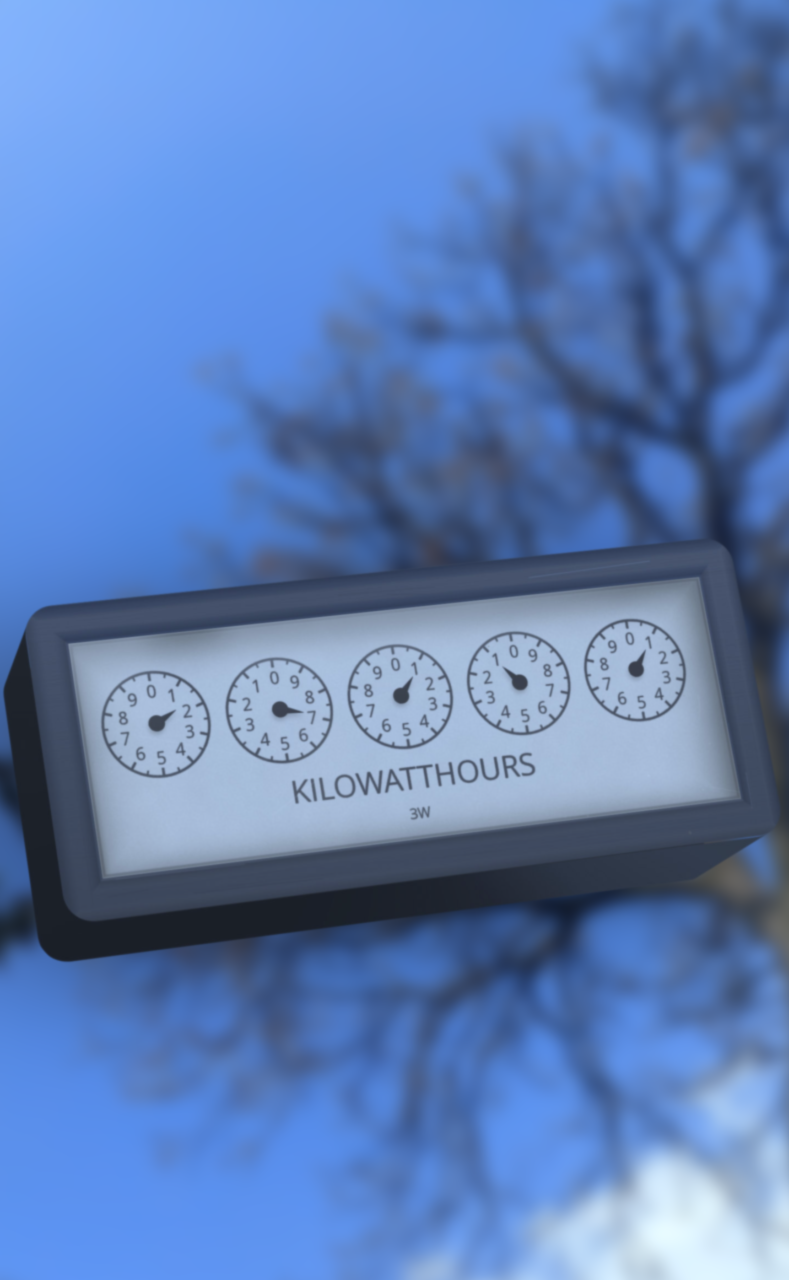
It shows 17111 (kWh)
